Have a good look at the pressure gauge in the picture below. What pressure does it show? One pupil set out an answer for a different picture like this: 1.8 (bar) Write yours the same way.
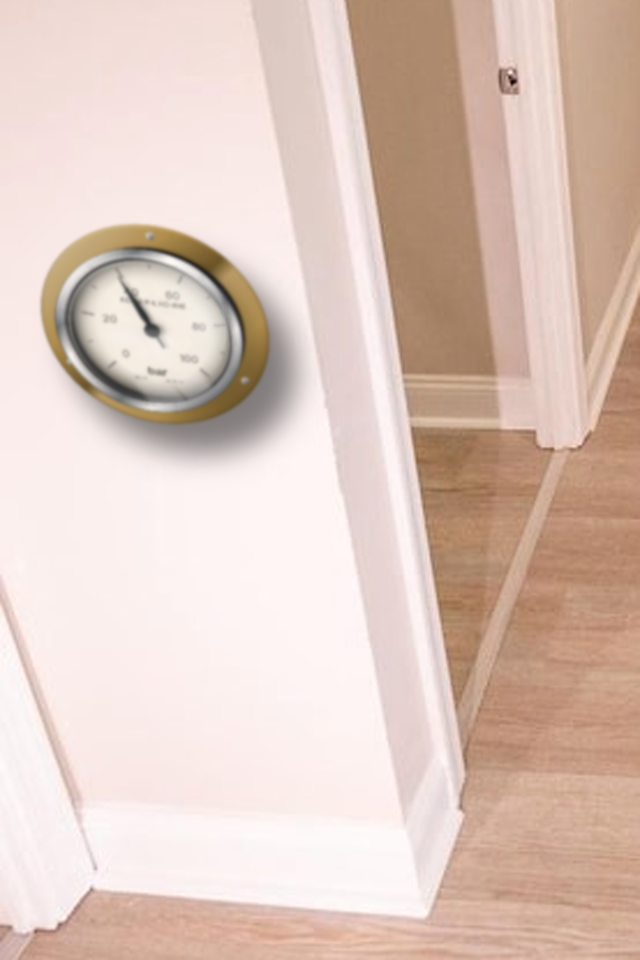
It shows 40 (bar)
